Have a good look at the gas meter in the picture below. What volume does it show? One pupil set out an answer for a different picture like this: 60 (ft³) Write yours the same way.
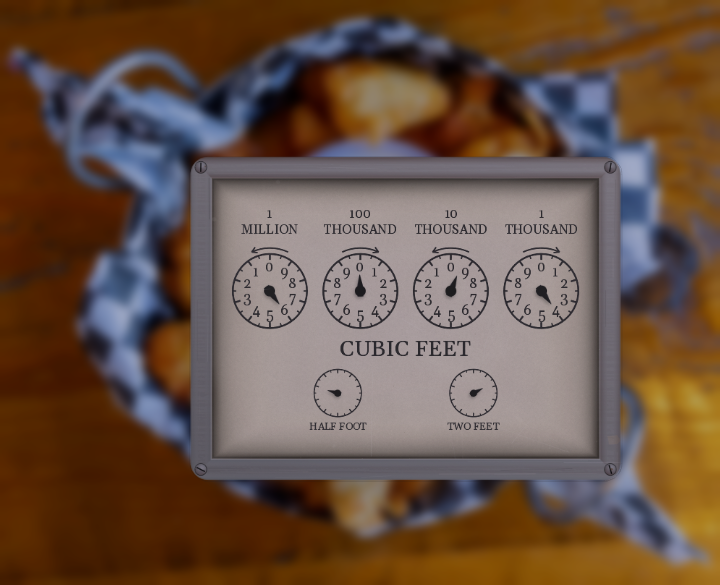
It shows 599400 (ft³)
